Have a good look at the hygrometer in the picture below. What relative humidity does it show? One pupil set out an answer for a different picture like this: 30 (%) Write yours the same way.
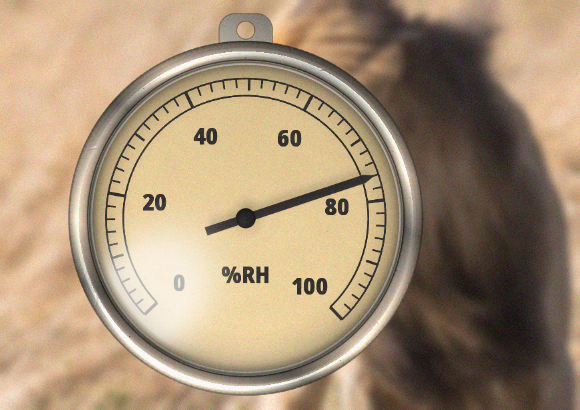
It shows 76 (%)
